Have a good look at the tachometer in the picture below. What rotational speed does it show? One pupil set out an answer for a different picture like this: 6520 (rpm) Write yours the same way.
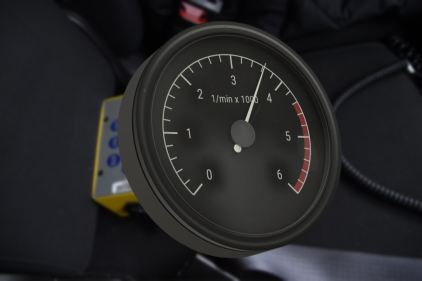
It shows 3600 (rpm)
